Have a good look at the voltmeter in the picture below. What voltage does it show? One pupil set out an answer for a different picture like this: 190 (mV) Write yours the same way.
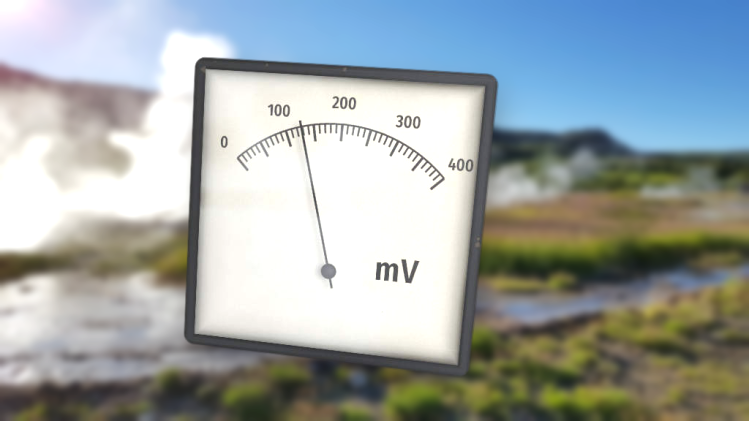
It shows 130 (mV)
